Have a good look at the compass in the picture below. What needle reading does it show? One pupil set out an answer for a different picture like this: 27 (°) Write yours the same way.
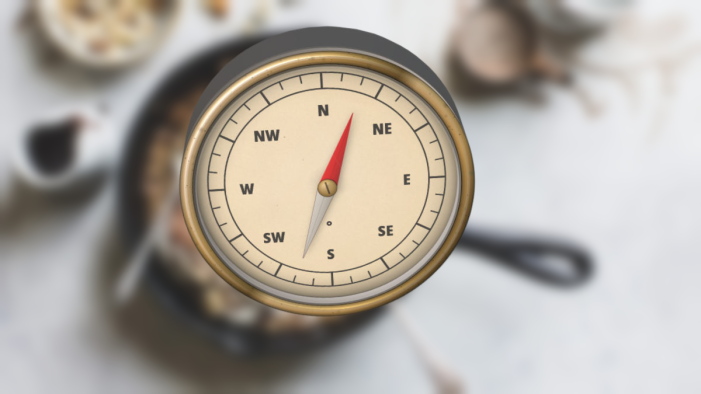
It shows 20 (°)
